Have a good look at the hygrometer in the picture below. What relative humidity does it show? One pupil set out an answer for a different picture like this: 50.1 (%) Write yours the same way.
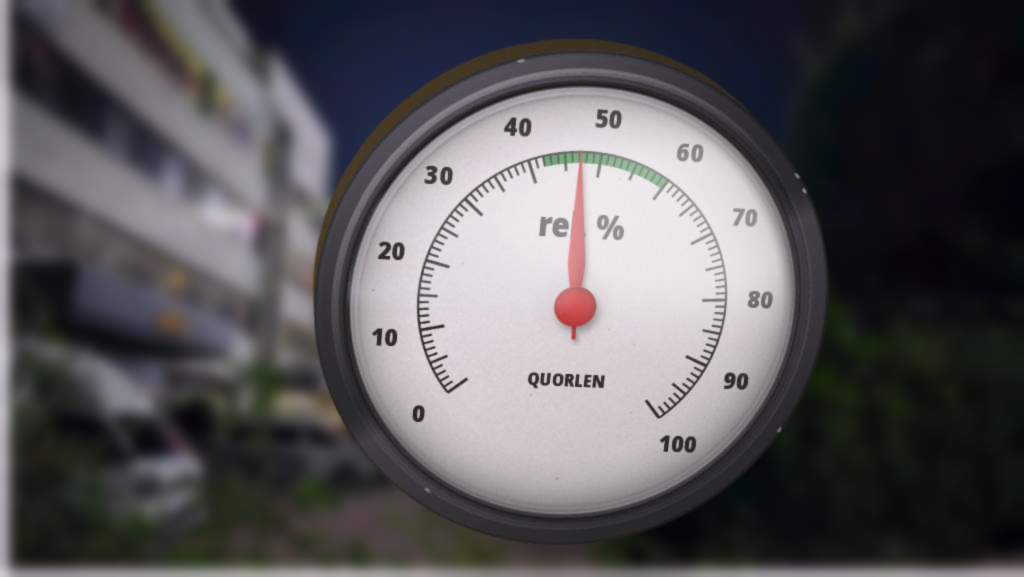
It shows 47 (%)
